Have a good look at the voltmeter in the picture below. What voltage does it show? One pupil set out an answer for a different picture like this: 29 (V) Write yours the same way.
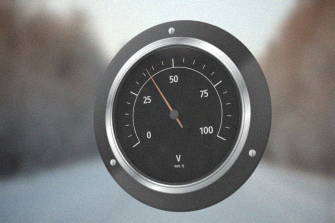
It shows 37.5 (V)
